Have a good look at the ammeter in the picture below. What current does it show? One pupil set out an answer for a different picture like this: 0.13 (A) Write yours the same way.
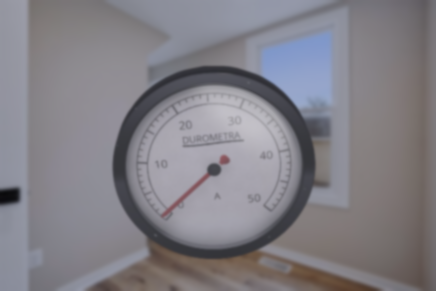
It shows 1 (A)
